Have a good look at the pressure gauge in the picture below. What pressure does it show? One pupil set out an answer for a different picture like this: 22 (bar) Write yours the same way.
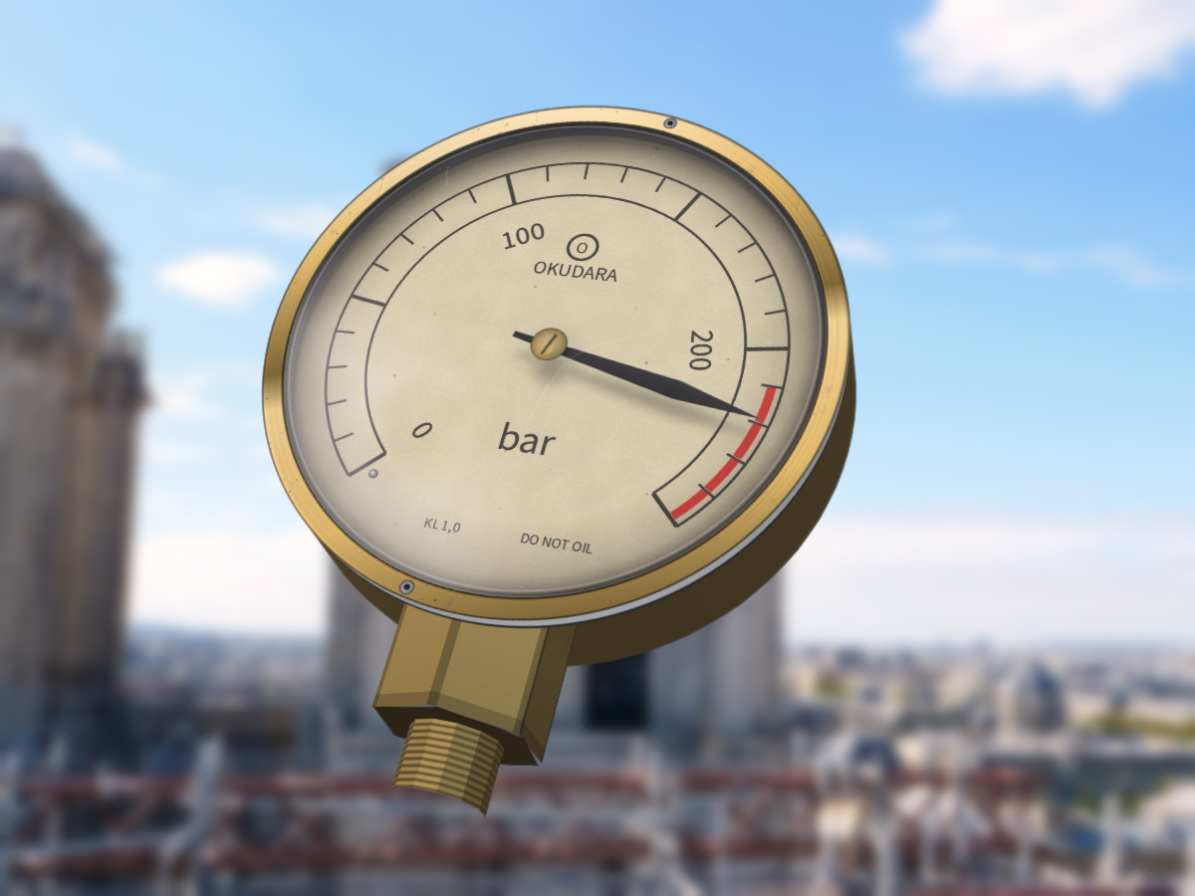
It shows 220 (bar)
